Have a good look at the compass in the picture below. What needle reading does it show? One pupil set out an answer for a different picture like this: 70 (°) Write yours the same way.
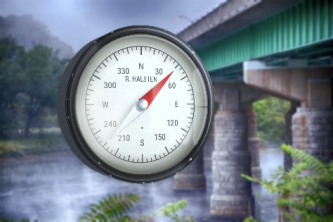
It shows 45 (°)
